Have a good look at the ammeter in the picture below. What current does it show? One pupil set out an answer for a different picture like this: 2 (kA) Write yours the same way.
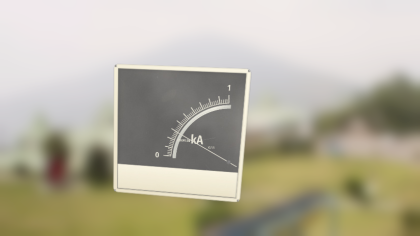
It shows 0.3 (kA)
